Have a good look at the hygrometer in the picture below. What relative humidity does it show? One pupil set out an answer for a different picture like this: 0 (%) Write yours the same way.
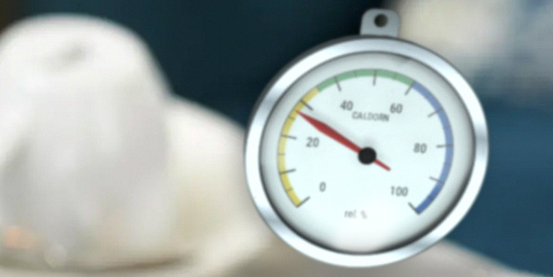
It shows 27.5 (%)
